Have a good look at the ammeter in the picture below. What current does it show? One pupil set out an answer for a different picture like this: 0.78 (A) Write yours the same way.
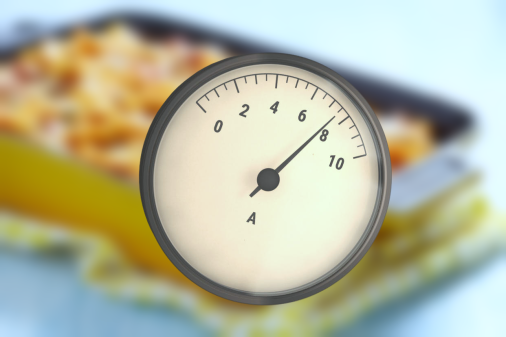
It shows 7.5 (A)
